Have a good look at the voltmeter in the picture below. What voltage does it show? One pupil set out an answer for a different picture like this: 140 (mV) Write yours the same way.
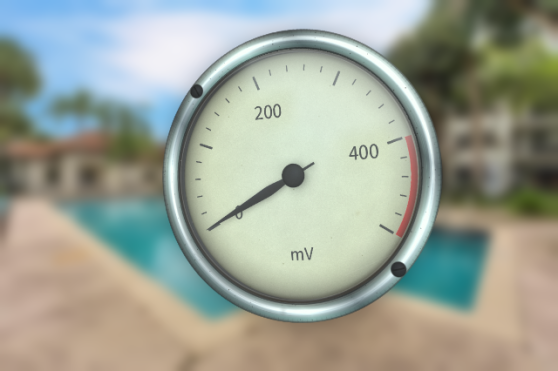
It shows 0 (mV)
